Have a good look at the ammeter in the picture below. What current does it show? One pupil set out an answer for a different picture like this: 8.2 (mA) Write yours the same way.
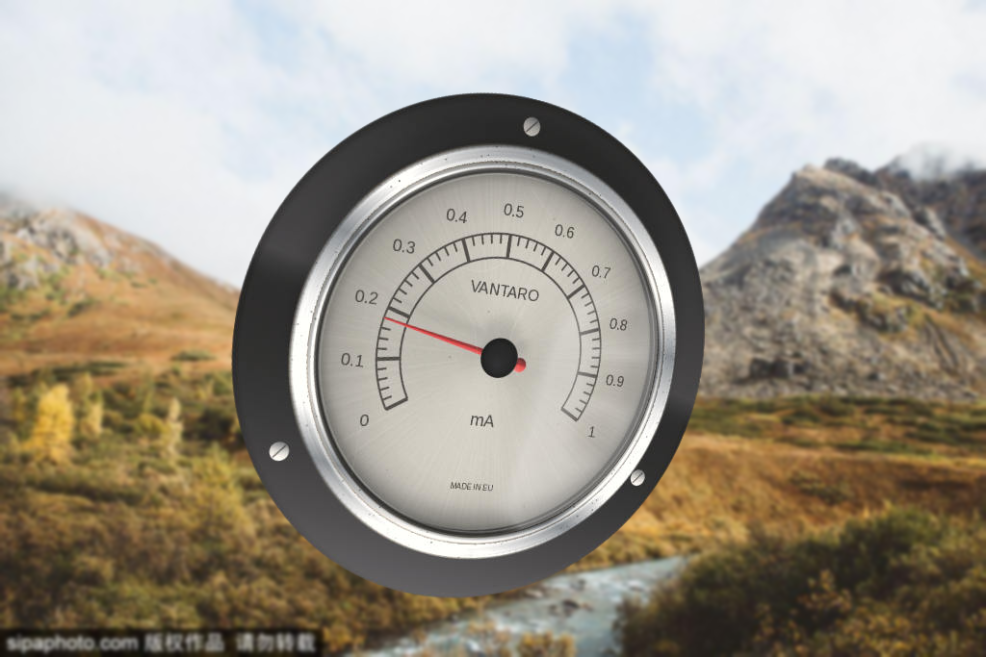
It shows 0.18 (mA)
